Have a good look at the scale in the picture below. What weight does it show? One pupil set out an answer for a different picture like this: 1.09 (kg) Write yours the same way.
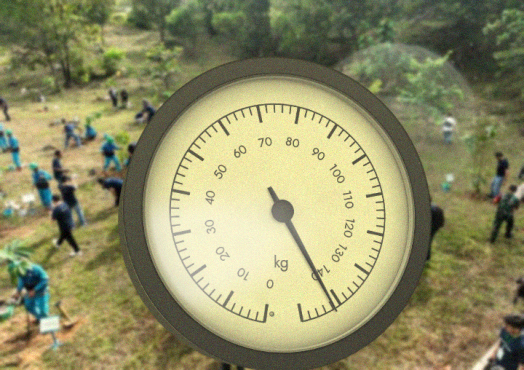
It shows 142 (kg)
